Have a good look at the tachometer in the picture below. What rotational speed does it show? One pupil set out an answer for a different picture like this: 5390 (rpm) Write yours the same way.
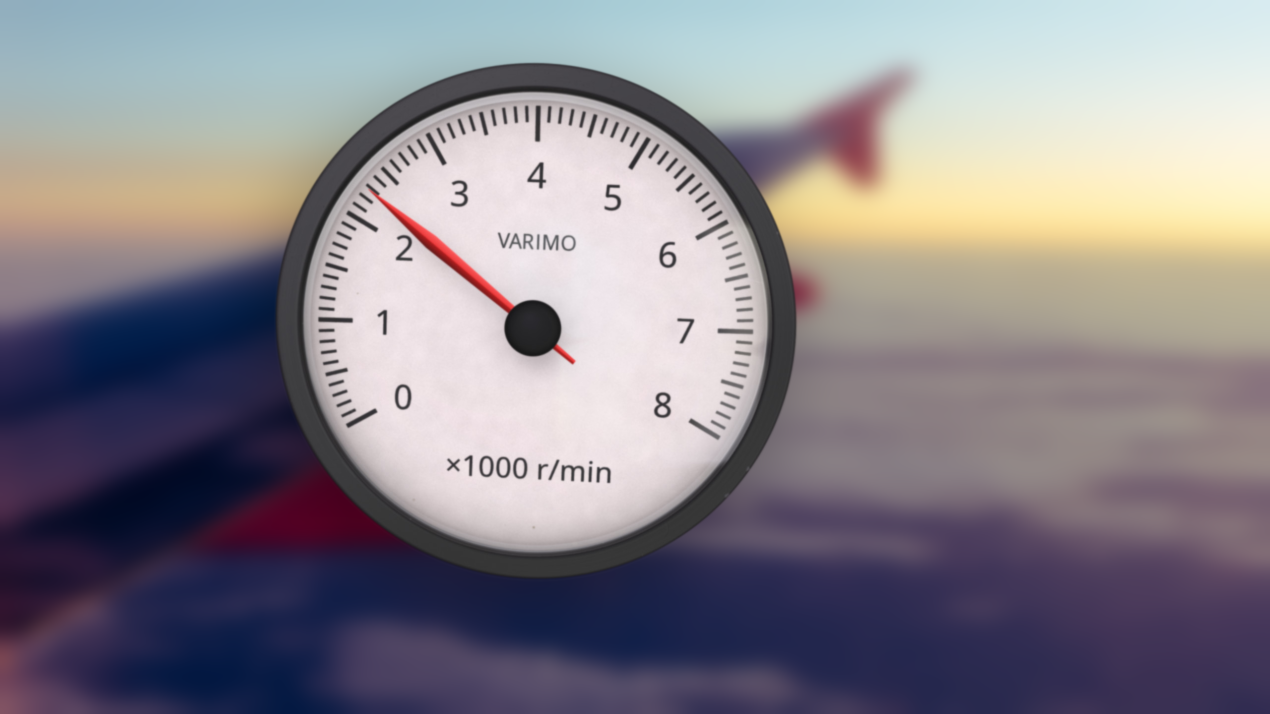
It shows 2300 (rpm)
